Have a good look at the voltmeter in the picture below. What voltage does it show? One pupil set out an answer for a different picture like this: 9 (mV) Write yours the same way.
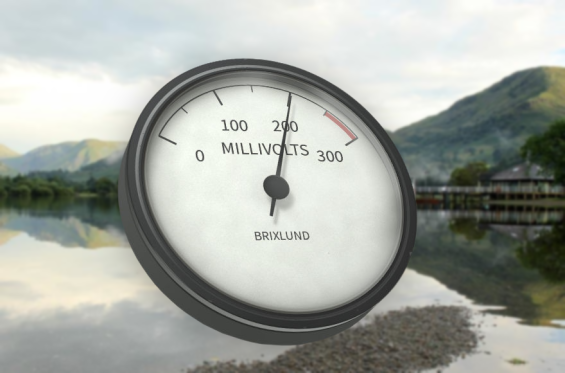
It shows 200 (mV)
